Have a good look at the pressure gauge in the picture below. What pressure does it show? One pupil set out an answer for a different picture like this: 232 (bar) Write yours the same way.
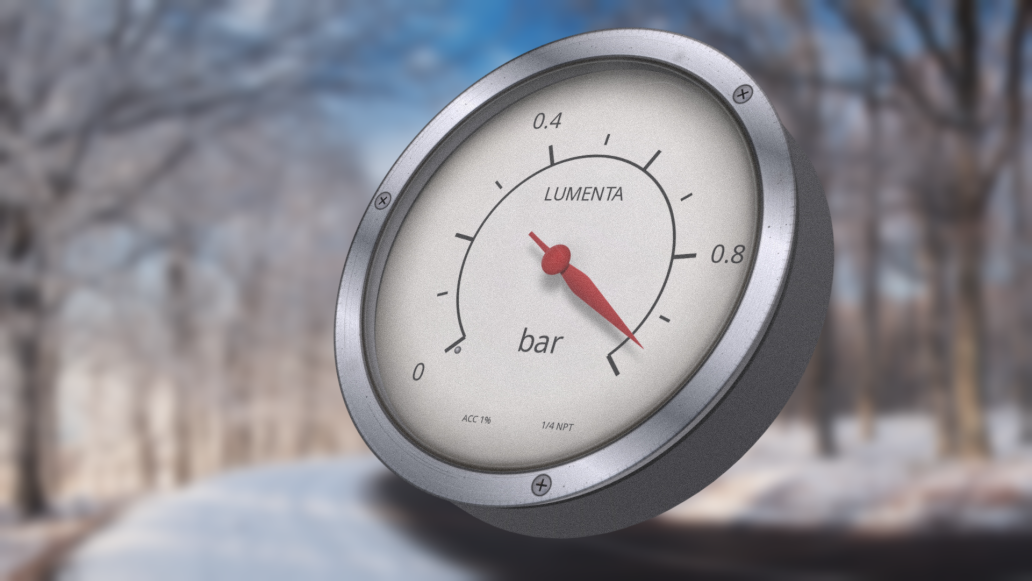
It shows 0.95 (bar)
